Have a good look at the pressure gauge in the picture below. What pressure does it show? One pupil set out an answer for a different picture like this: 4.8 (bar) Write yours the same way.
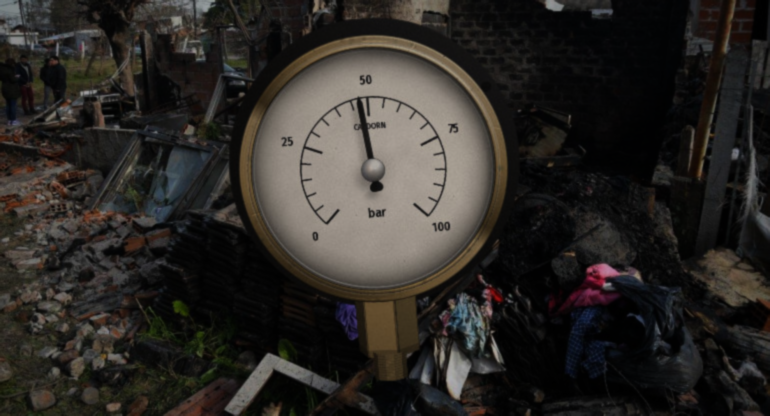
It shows 47.5 (bar)
